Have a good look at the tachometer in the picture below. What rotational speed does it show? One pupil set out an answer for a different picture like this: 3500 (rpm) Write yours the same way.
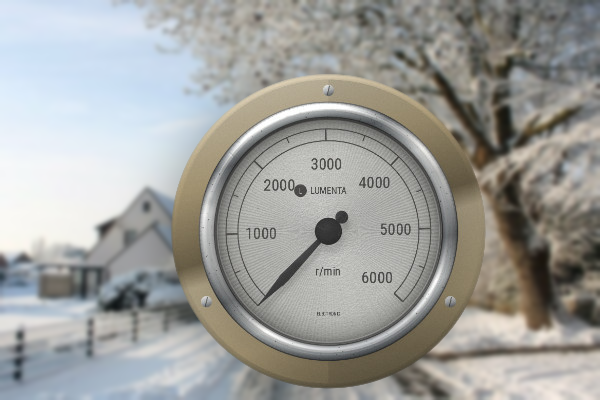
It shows 0 (rpm)
